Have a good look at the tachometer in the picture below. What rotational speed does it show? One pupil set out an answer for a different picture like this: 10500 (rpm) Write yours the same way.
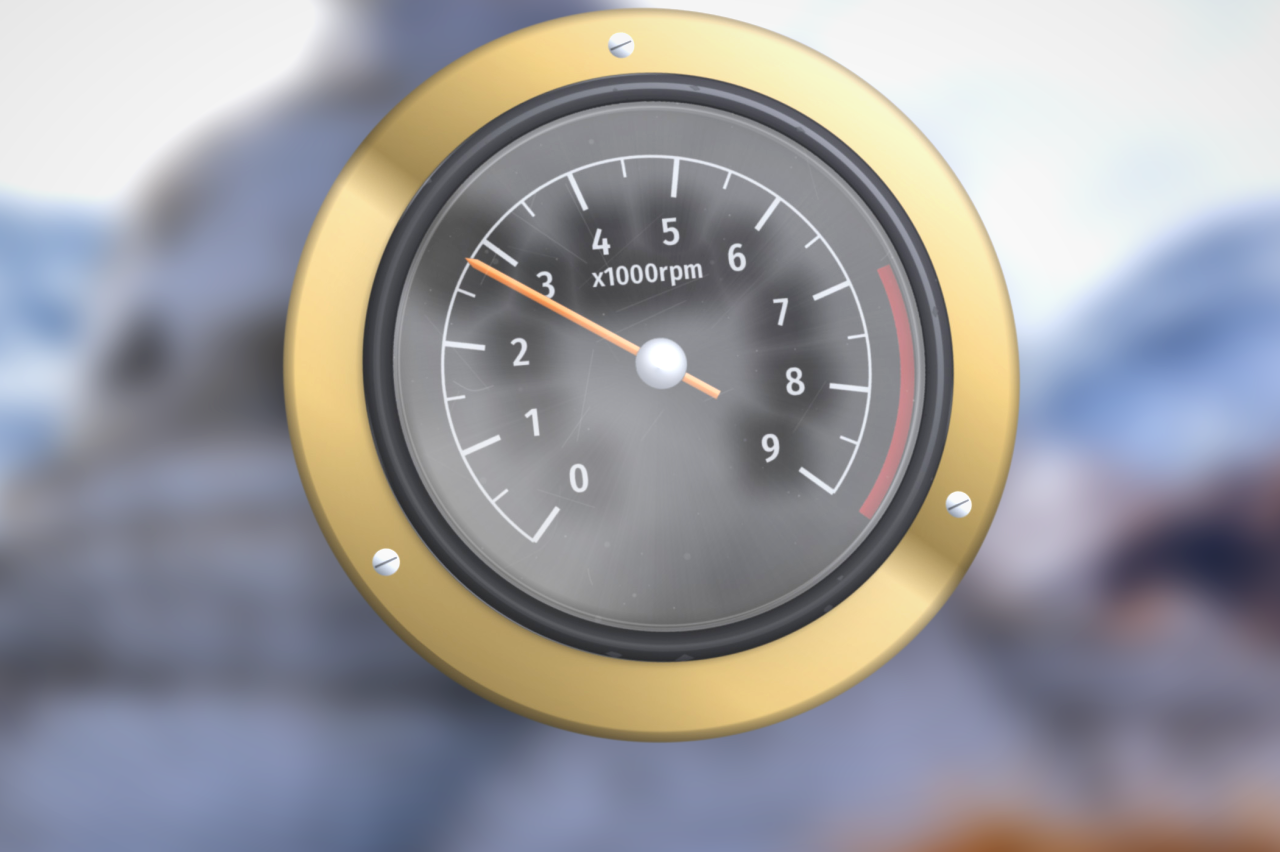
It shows 2750 (rpm)
